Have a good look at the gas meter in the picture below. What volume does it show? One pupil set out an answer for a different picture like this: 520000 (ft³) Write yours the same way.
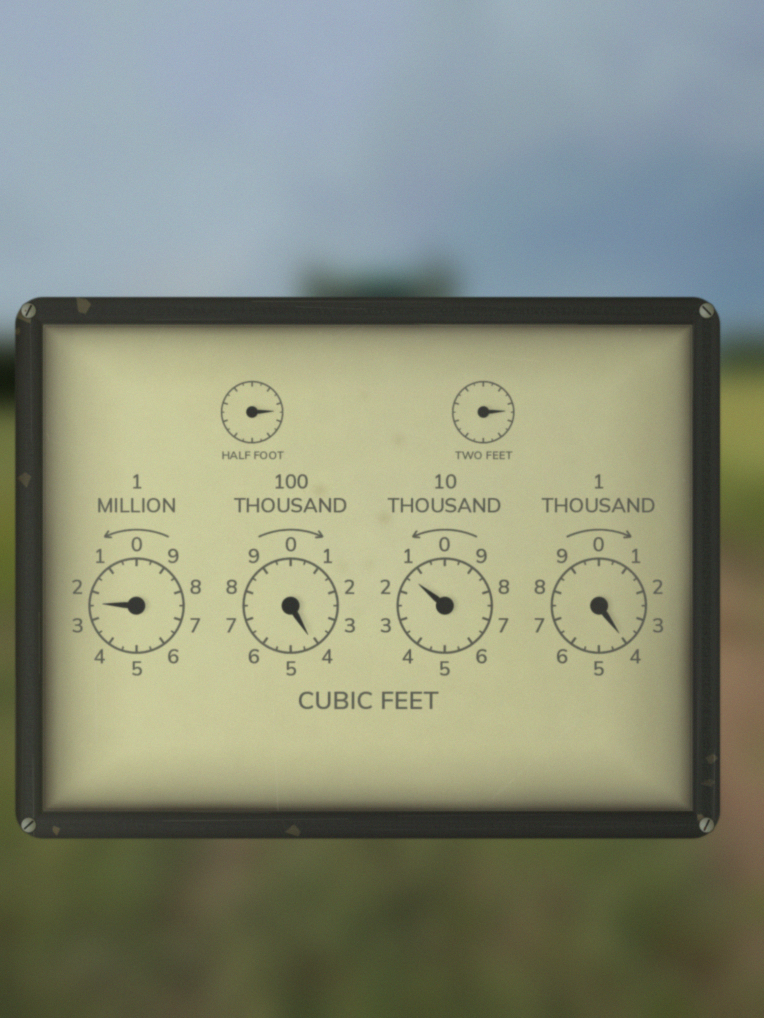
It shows 241400 (ft³)
